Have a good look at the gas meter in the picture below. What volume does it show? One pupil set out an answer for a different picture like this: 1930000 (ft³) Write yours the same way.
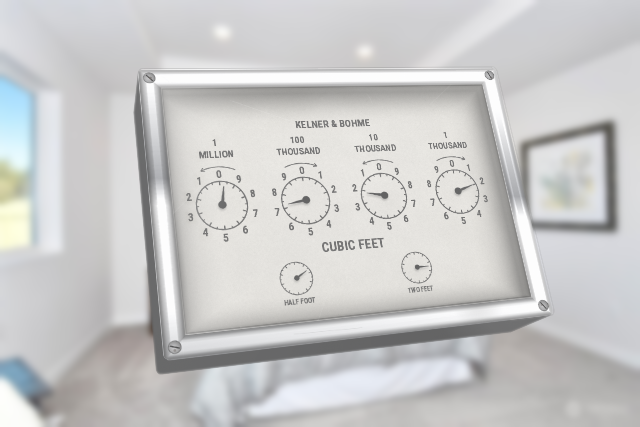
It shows 972200 (ft³)
